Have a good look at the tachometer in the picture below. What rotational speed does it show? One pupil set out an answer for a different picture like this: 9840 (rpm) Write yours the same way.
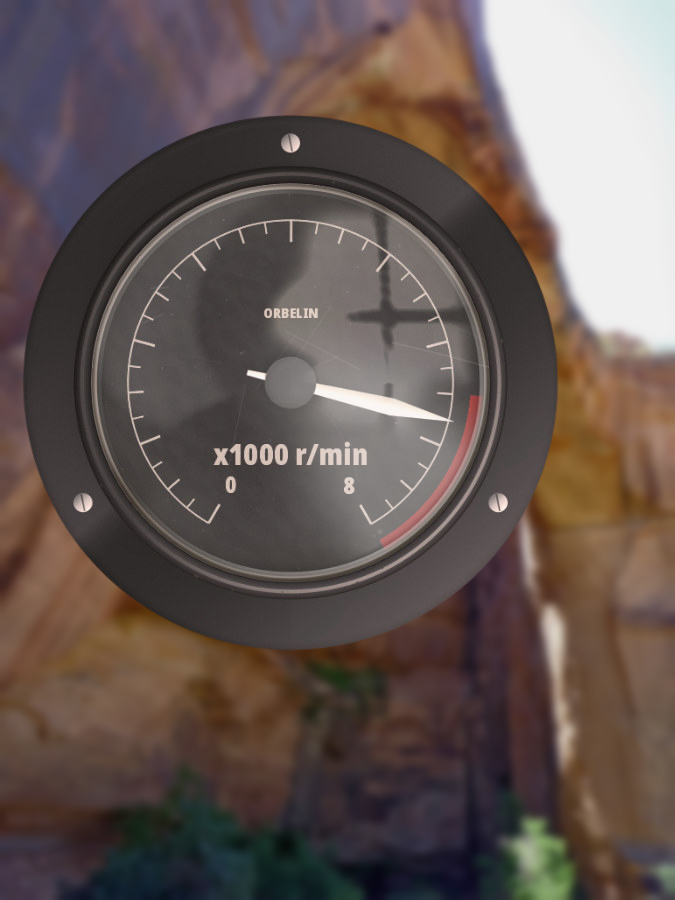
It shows 6750 (rpm)
